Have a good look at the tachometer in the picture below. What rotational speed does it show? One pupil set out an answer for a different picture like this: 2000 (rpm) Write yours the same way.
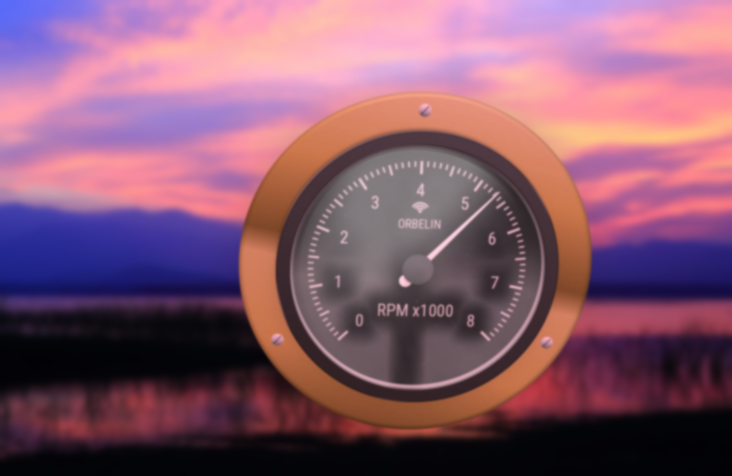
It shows 5300 (rpm)
